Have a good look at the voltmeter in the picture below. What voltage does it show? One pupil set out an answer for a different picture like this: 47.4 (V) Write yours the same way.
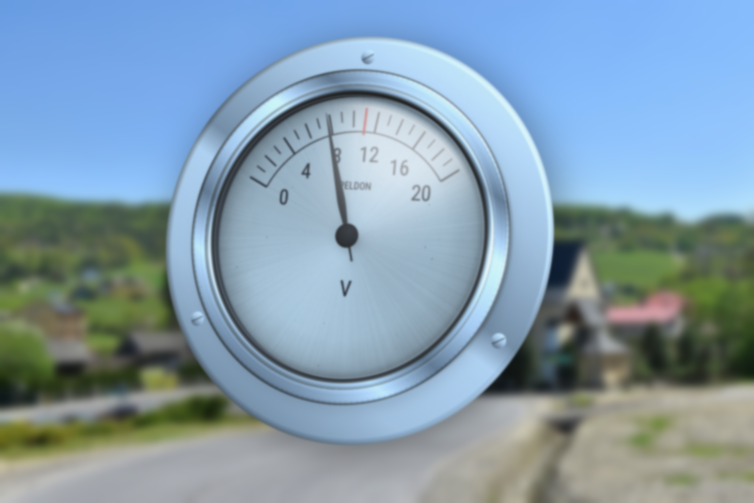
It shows 8 (V)
